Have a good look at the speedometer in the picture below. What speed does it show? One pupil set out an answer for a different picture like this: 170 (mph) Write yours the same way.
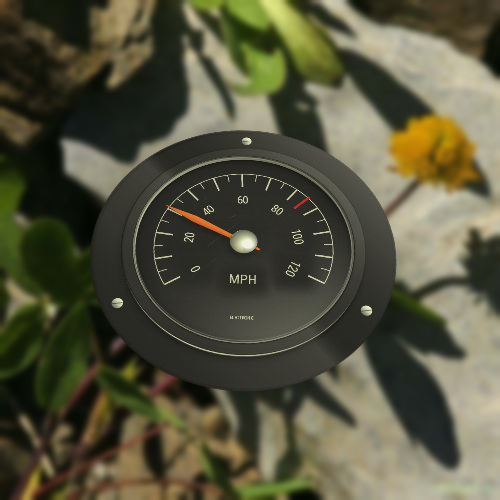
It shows 30 (mph)
